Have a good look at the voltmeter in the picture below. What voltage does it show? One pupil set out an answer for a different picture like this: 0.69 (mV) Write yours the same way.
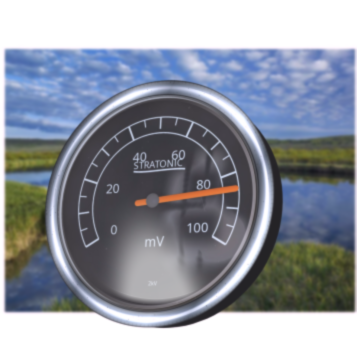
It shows 85 (mV)
